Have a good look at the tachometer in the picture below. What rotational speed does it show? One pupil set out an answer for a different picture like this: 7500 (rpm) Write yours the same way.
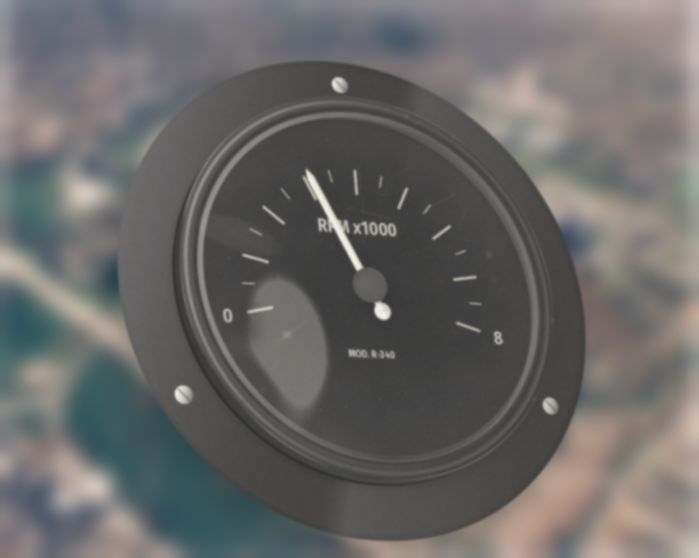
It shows 3000 (rpm)
